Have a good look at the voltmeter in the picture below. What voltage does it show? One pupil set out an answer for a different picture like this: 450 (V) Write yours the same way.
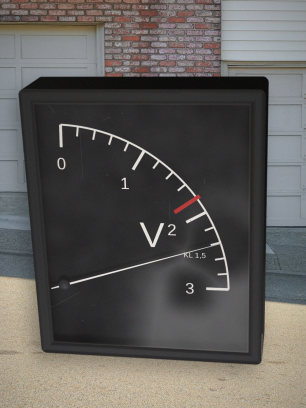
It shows 2.4 (V)
